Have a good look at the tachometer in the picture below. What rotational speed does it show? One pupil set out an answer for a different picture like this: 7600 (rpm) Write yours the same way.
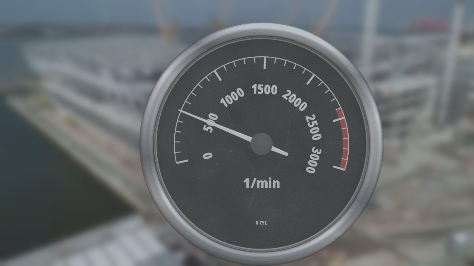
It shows 500 (rpm)
